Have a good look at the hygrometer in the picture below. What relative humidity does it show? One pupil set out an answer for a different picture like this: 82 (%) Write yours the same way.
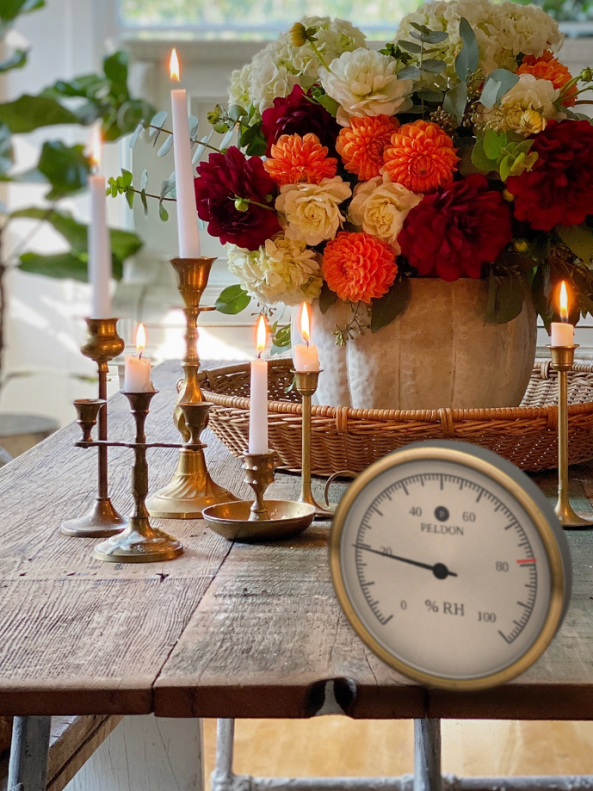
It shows 20 (%)
